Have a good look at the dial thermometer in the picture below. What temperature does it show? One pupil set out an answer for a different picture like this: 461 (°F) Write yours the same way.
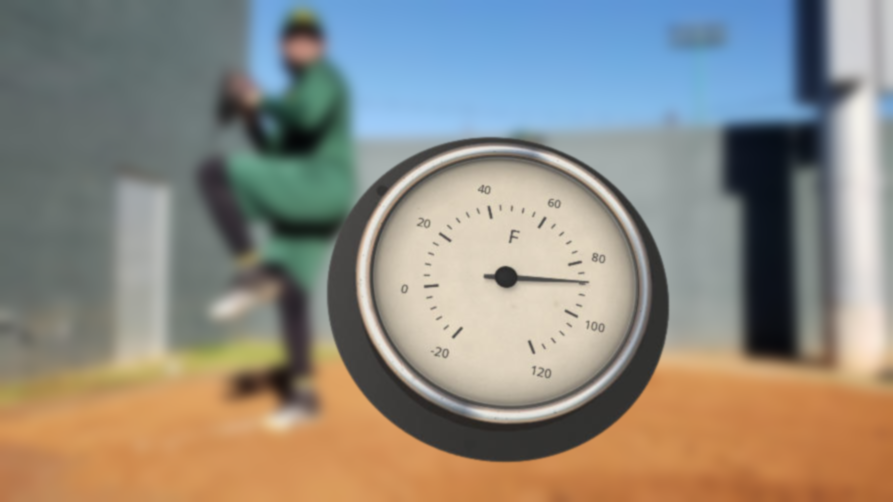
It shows 88 (°F)
